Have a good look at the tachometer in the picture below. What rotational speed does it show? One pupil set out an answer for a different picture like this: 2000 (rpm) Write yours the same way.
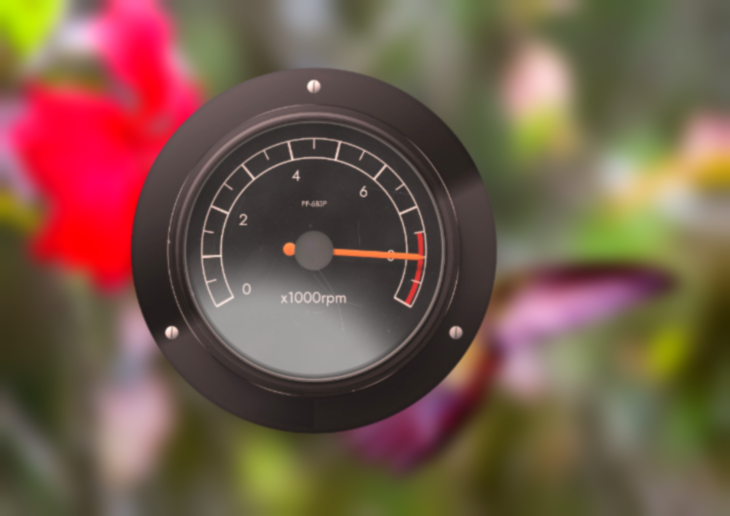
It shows 8000 (rpm)
